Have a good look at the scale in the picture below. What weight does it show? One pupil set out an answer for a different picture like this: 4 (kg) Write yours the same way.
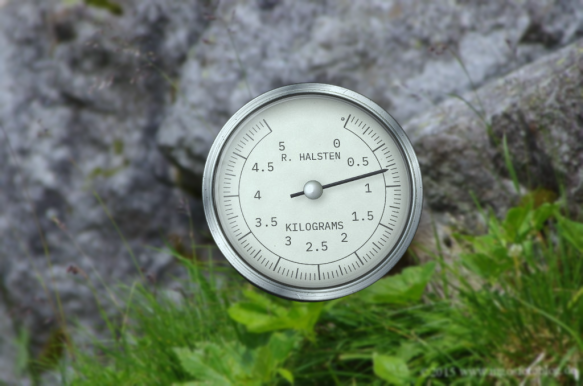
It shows 0.8 (kg)
